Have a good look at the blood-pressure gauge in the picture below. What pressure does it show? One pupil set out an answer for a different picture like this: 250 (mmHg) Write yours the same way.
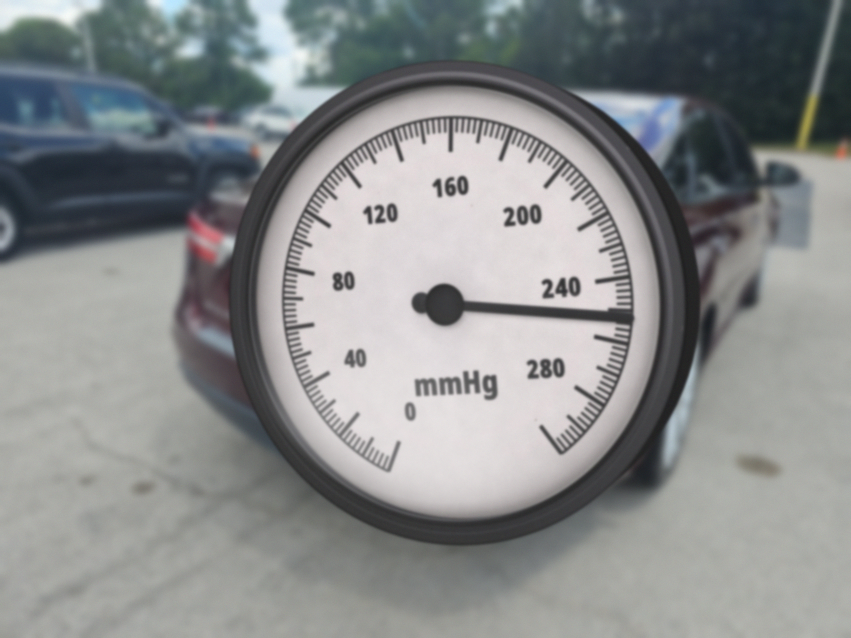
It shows 252 (mmHg)
